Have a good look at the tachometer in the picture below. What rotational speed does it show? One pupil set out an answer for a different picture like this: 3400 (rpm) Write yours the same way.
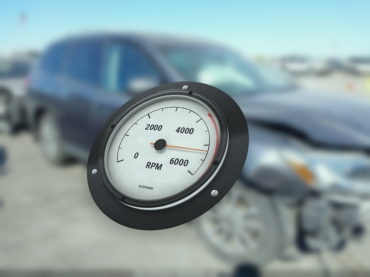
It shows 5250 (rpm)
